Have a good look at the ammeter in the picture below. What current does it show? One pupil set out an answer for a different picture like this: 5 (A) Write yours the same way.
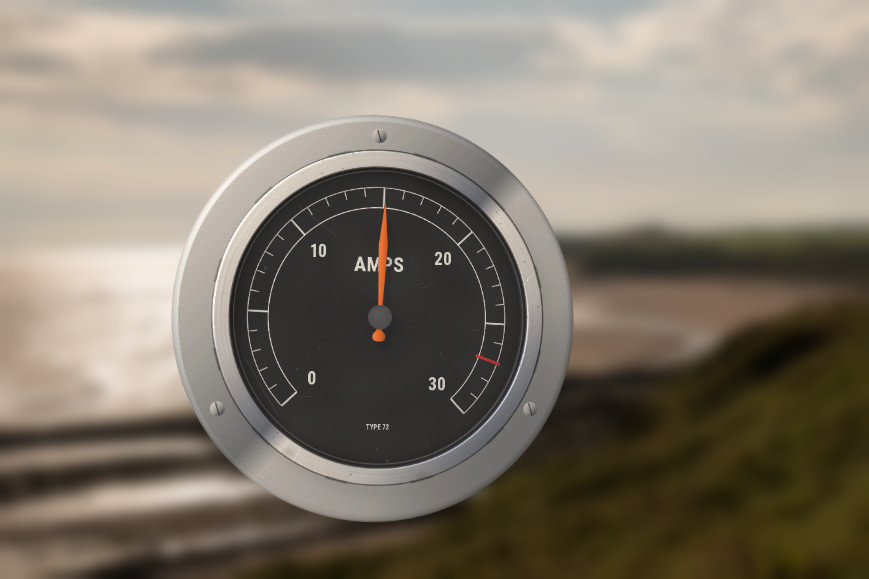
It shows 15 (A)
